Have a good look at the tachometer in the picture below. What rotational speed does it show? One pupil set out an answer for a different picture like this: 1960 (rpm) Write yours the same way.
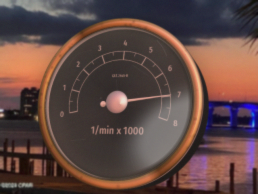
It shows 7000 (rpm)
